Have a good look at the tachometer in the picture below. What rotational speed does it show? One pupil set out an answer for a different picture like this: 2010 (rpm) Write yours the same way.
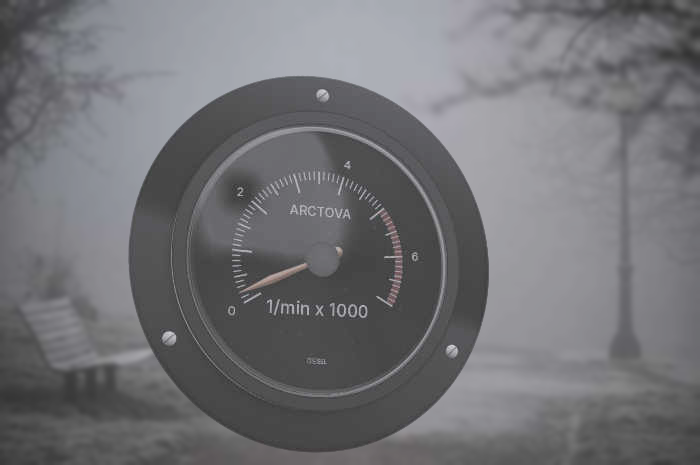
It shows 200 (rpm)
